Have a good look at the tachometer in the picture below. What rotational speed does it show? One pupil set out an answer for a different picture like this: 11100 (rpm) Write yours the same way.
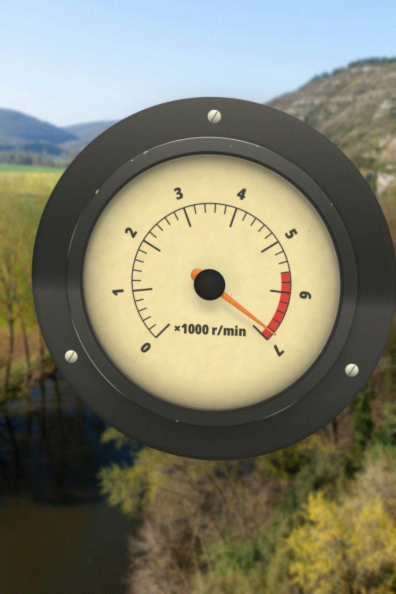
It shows 6800 (rpm)
